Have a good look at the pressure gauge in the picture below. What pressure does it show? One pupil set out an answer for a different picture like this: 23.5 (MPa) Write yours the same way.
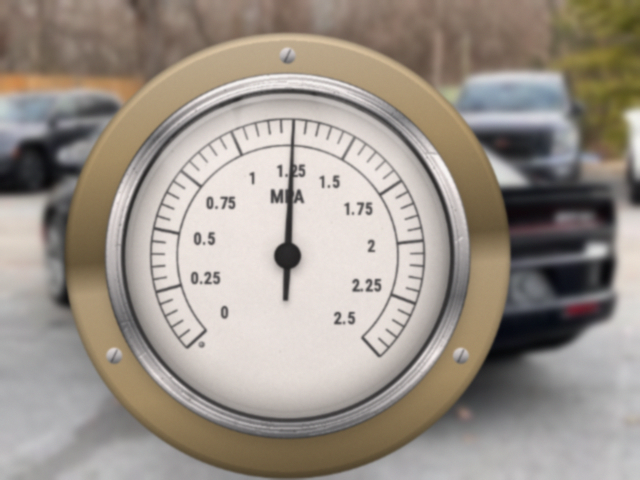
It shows 1.25 (MPa)
